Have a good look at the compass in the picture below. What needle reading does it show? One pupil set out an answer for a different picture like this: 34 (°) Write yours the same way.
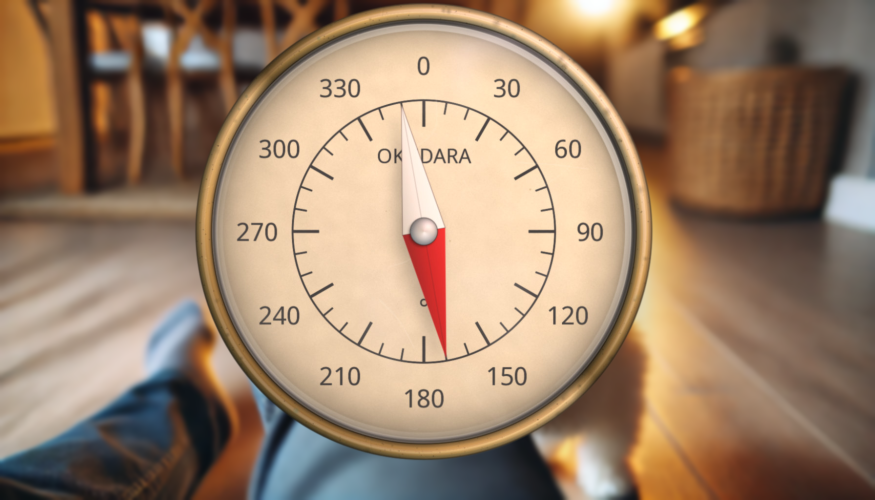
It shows 170 (°)
